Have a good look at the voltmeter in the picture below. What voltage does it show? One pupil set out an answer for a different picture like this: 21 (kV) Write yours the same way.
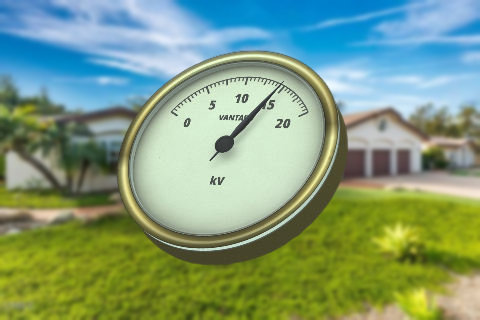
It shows 15 (kV)
